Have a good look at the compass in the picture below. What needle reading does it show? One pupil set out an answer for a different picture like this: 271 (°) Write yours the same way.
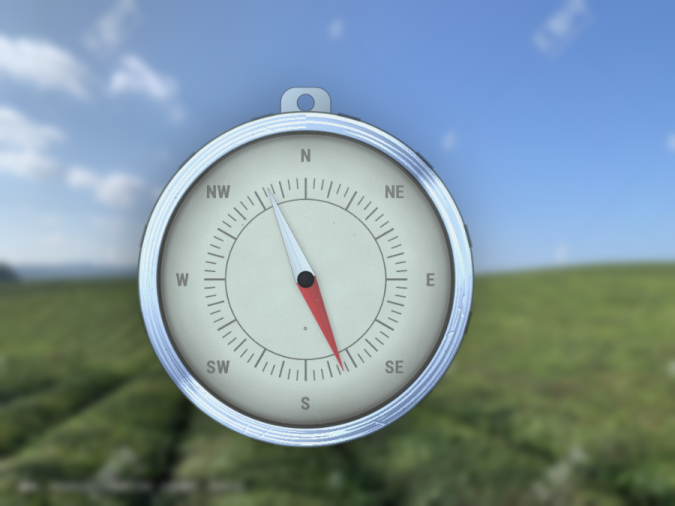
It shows 157.5 (°)
